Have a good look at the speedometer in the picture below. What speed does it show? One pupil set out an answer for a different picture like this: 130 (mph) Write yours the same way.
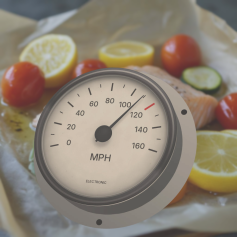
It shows 110 (mph)
